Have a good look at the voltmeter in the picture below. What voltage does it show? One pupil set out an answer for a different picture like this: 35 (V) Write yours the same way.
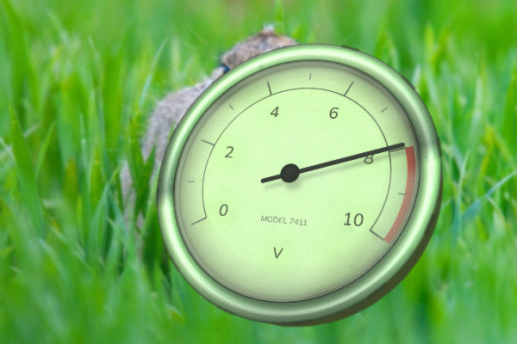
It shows 8 (V)
